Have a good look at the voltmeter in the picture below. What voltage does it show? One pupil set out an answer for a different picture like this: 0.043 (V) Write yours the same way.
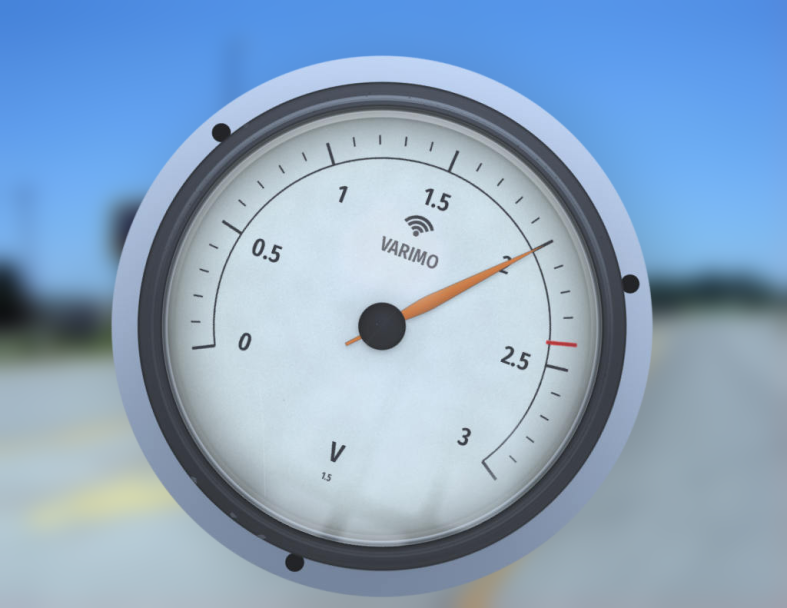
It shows 2 (V)
